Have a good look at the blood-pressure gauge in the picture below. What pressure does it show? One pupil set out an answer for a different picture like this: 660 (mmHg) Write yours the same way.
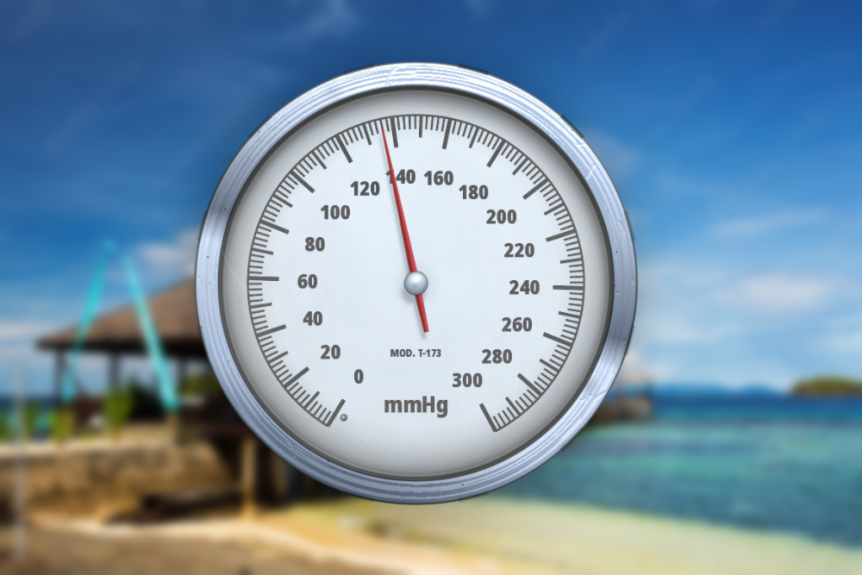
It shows 136 (mmHg)
